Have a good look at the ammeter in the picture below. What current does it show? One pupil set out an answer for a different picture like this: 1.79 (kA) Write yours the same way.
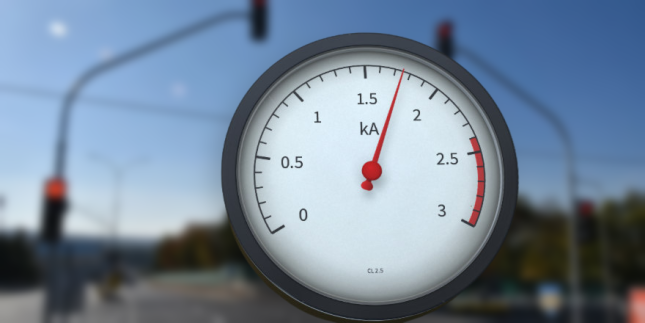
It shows 1.75 (kA)
